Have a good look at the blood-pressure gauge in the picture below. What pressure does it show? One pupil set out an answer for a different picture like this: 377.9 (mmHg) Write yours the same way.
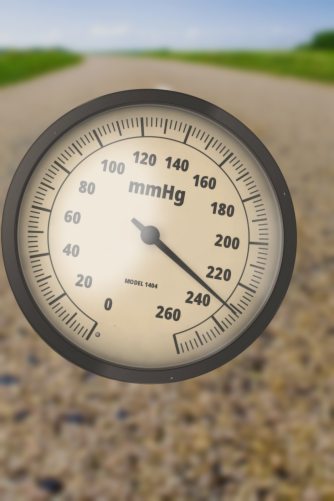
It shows 232 (mmHg)
